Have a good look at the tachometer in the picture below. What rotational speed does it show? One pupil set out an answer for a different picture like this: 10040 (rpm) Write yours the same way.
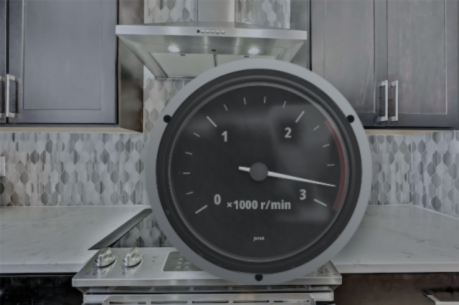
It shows 2800 (rpm)
